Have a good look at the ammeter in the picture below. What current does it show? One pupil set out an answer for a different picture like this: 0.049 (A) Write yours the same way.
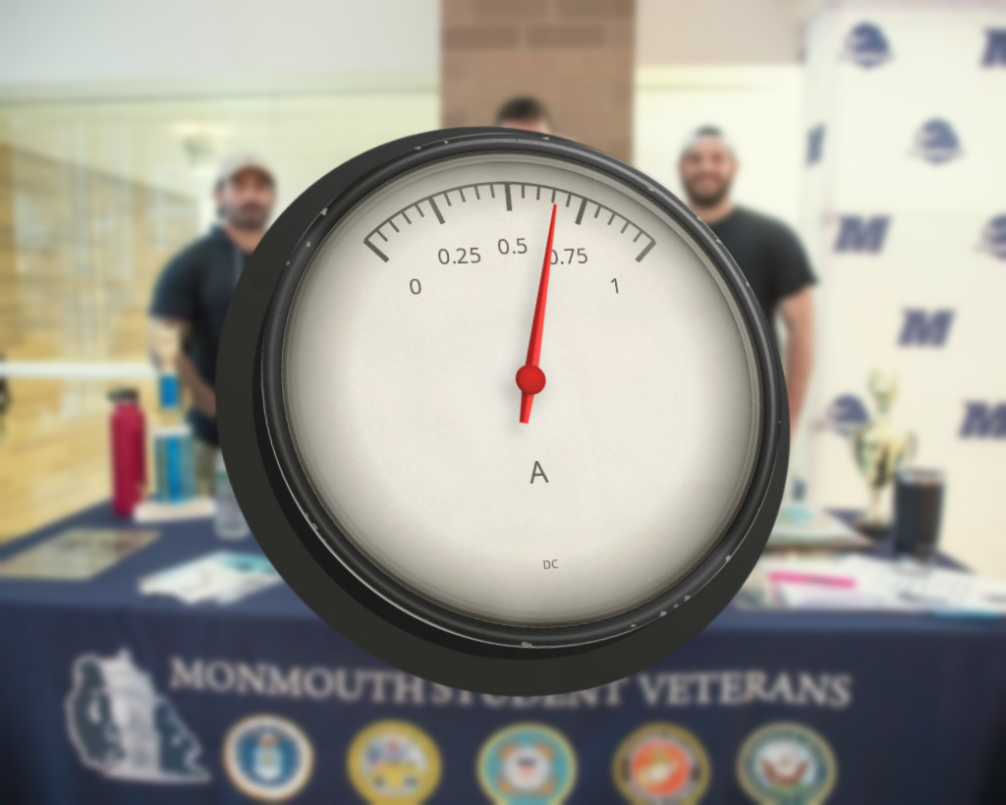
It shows 0.65 (A)
